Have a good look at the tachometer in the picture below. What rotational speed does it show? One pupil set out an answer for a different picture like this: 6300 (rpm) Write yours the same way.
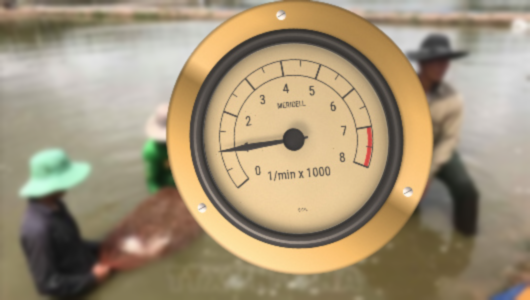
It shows 1000 (rpm)
